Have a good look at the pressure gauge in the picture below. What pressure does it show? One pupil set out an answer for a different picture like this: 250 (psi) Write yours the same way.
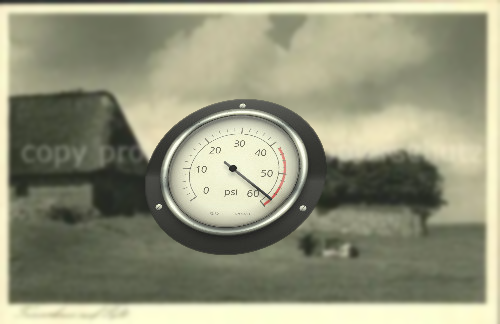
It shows 58 (psi)
